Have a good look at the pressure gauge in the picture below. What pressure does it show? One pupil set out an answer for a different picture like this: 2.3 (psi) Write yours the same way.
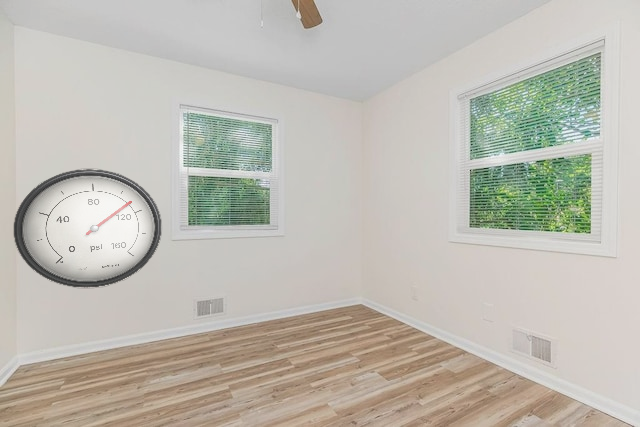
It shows 110 (psi)
